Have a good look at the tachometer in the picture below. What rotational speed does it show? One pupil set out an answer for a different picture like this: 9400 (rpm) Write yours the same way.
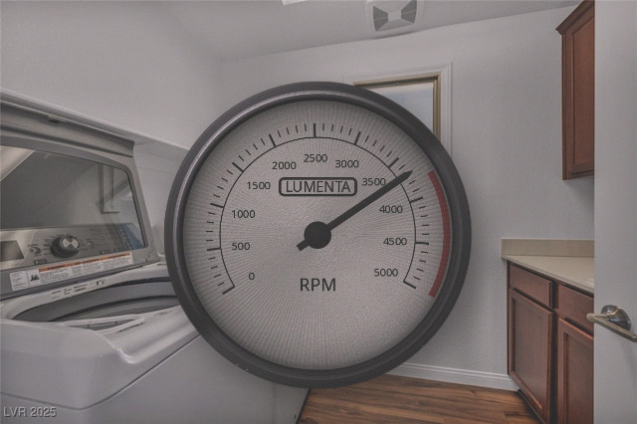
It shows 3700 (rpm)
